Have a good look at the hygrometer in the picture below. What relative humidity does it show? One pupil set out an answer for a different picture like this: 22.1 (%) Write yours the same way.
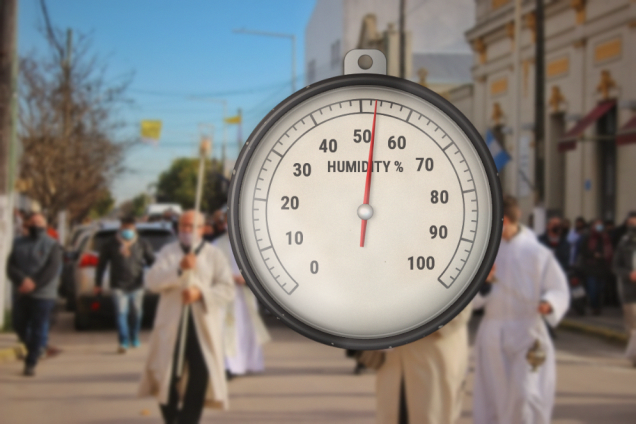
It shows 53 (%)
